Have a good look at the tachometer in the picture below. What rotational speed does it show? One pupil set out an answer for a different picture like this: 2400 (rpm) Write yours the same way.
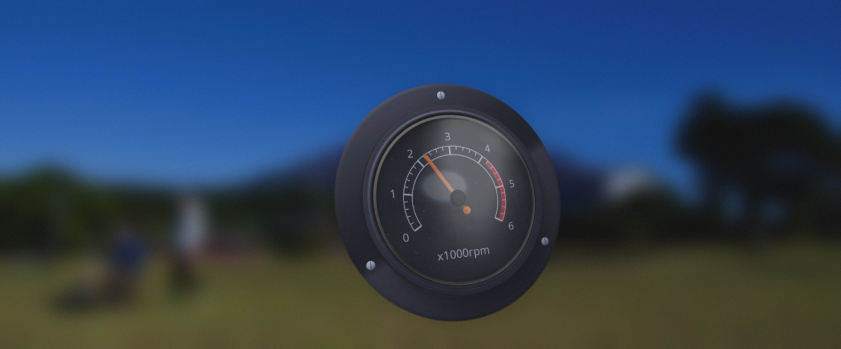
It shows 2200 (rpm)
